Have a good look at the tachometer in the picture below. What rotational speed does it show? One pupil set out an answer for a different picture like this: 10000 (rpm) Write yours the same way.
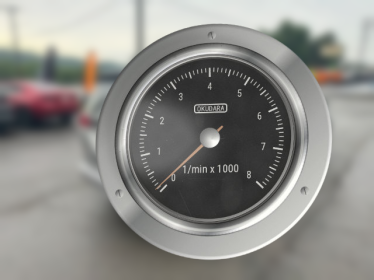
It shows 100 (rpm)
